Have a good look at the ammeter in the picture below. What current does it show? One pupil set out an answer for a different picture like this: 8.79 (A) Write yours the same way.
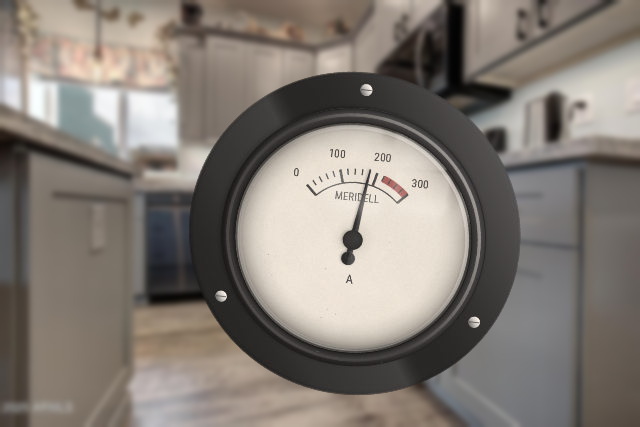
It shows 180 (A)
